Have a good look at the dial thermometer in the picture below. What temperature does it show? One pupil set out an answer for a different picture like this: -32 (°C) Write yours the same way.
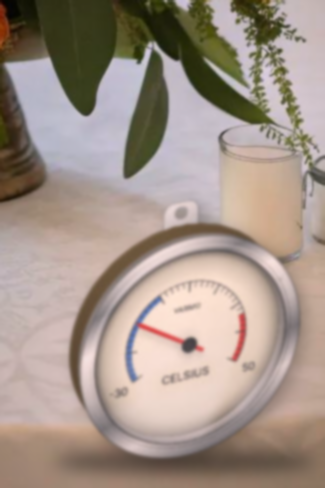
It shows -10 (°C)
